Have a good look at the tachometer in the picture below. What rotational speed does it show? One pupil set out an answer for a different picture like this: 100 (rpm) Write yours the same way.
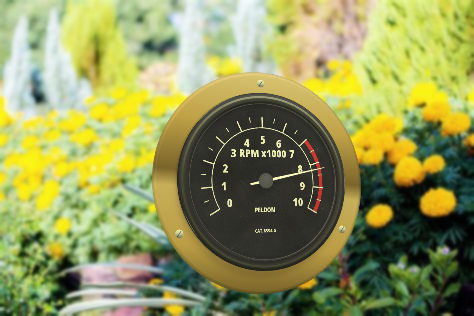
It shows 8250 (rpm)
